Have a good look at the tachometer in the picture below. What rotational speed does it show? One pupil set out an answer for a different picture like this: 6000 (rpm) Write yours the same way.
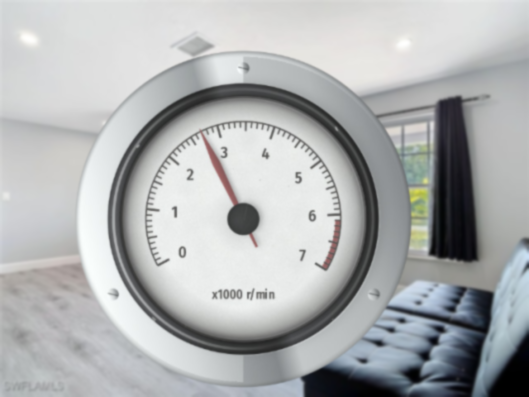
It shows 2700 (rpm)
